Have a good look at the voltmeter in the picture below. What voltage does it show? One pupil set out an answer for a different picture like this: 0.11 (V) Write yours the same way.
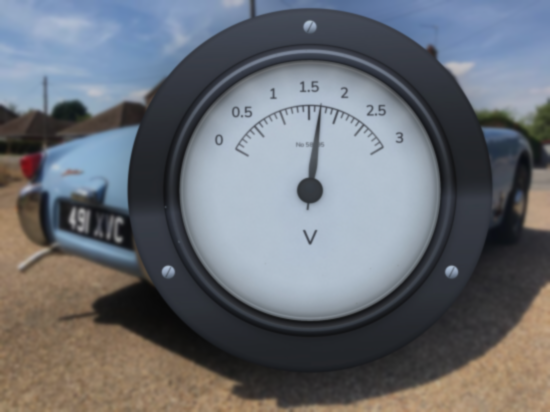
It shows 1.7 (V)
